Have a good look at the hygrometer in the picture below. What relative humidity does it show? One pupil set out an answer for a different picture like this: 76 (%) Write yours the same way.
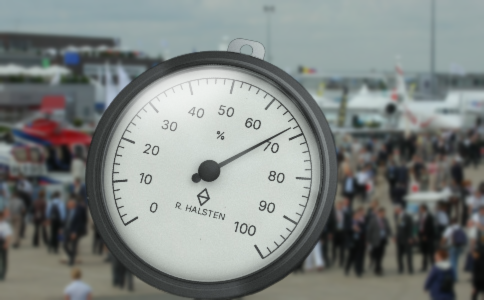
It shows 68 (%)
